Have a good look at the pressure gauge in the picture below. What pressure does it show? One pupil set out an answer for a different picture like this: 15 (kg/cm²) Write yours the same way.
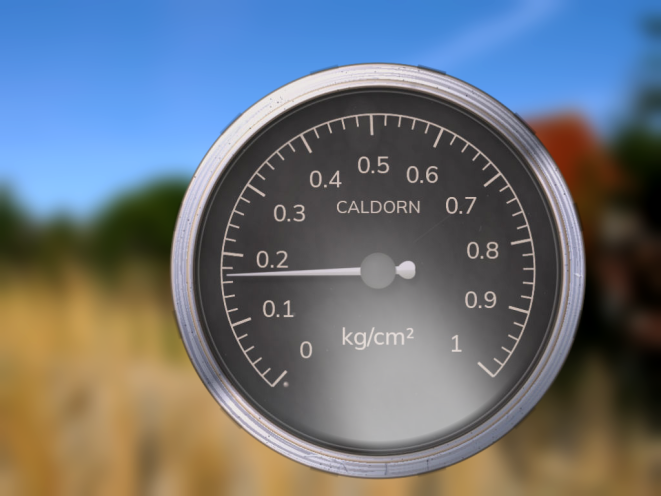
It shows 0.17 (kg/cm²)
